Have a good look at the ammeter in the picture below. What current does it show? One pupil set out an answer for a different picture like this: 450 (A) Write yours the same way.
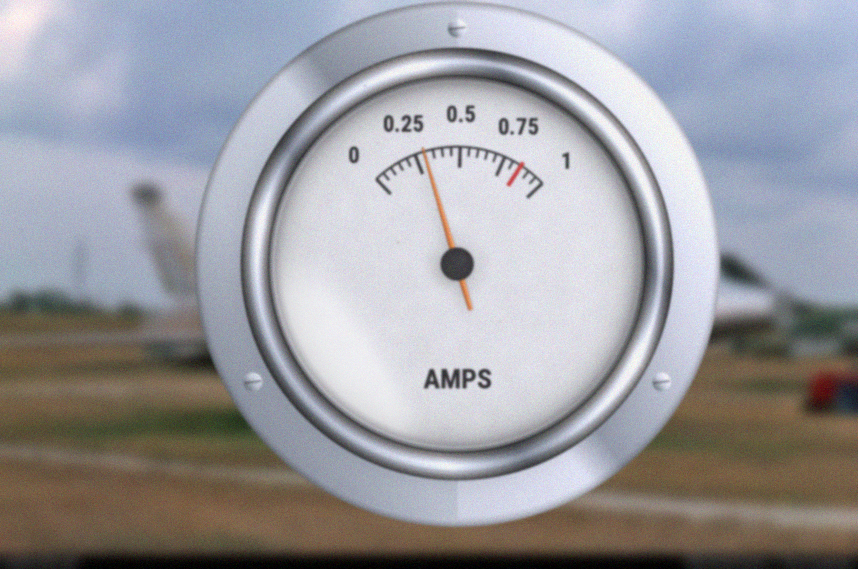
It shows 0.3 (A)
